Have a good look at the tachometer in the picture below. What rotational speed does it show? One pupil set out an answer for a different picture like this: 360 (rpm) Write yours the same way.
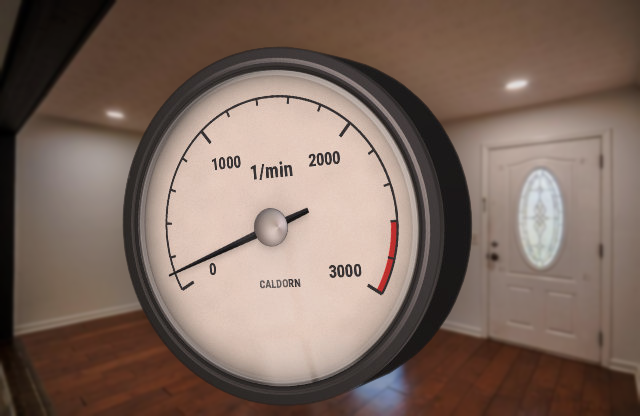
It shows 100 (rpm)
